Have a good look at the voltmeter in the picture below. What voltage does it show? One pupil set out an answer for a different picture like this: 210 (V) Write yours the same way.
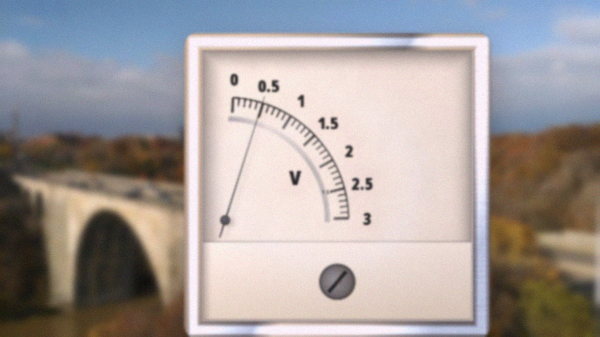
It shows 0.5 (V)
